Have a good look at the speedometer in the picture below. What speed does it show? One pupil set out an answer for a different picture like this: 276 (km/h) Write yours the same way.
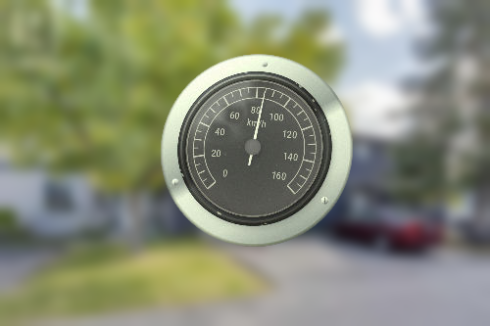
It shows 85 (km/h)
